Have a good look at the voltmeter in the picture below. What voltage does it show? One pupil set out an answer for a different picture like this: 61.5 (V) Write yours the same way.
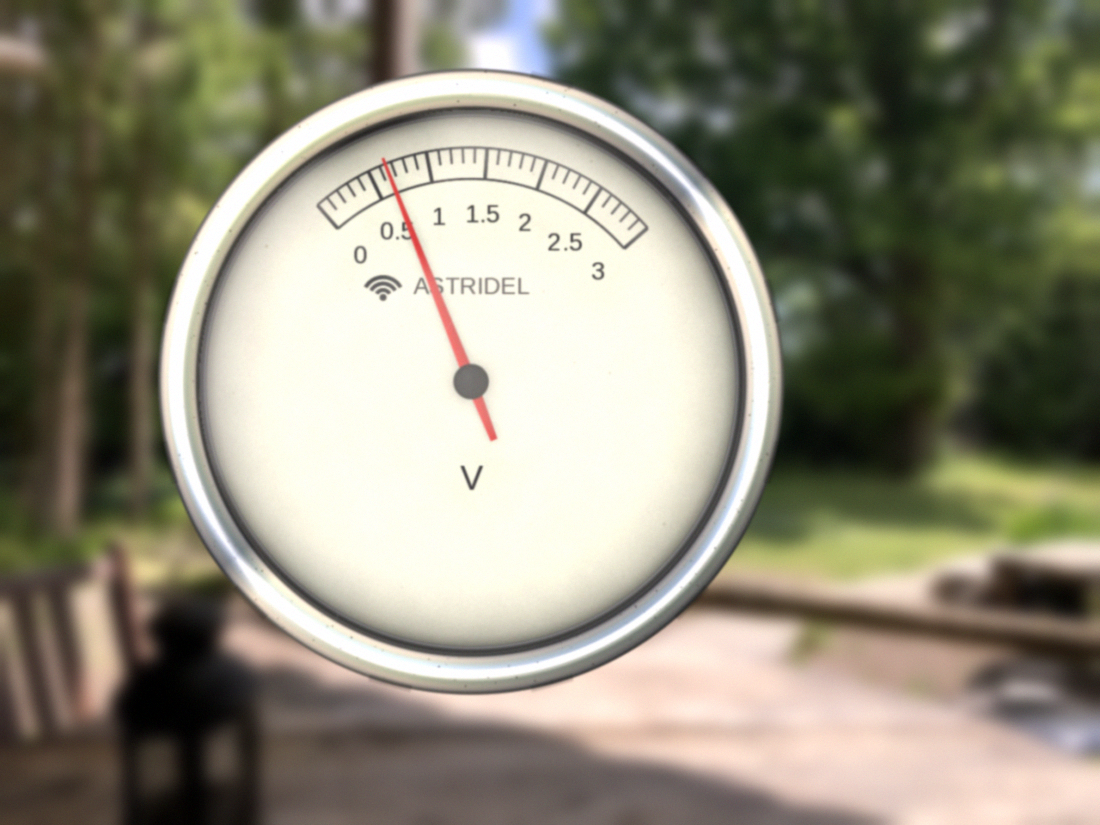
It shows 0.65 (V)
